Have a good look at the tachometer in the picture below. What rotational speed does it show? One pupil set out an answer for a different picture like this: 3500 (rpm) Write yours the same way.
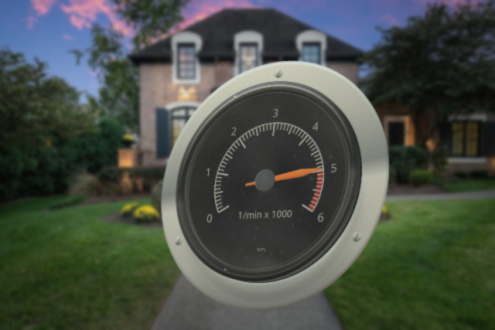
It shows 5000 (rpm)
